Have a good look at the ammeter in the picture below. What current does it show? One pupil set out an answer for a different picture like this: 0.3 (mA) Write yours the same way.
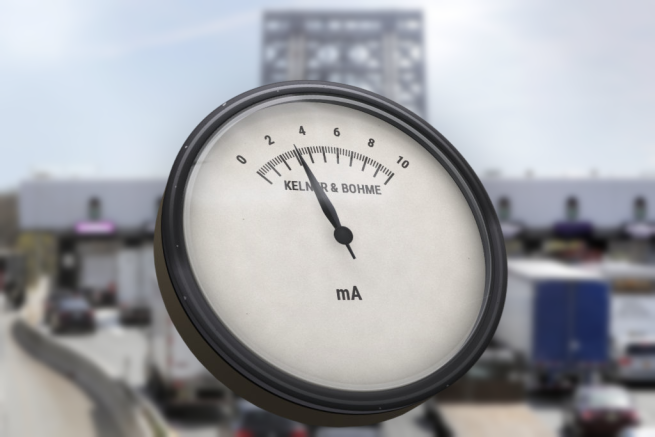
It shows 3 (mA)
